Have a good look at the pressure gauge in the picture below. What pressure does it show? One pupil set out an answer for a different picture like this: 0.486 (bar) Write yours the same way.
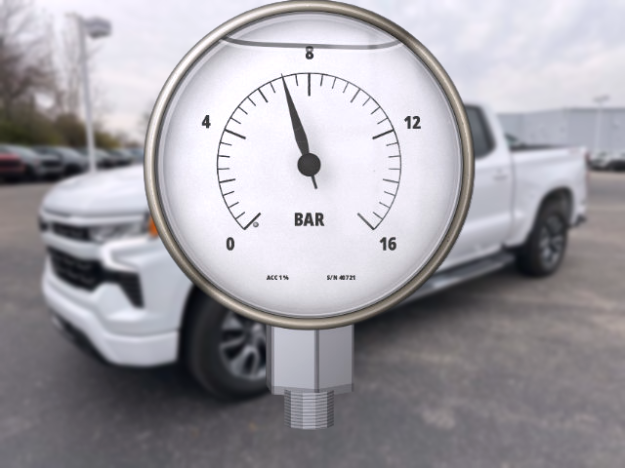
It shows 7 (bar)
